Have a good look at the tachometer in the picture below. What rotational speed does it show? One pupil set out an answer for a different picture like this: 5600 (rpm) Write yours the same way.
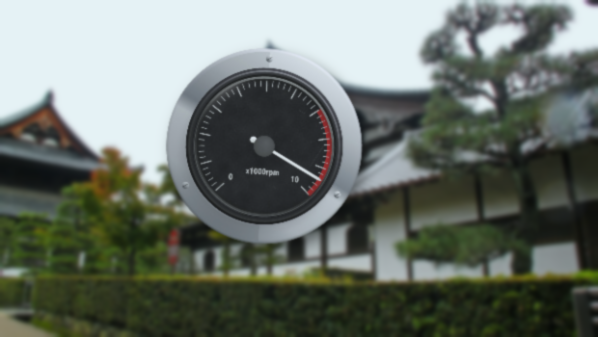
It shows 9400 (rpm)
